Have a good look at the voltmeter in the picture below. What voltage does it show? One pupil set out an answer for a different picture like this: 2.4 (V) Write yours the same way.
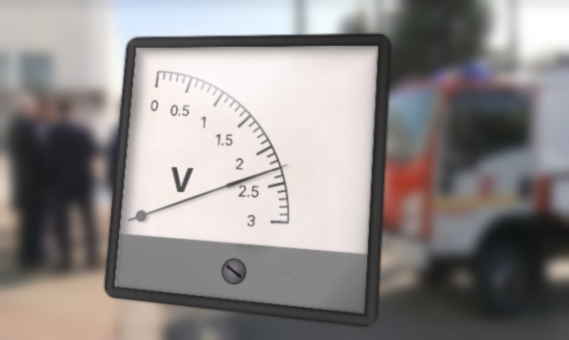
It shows 2.3 (V)
